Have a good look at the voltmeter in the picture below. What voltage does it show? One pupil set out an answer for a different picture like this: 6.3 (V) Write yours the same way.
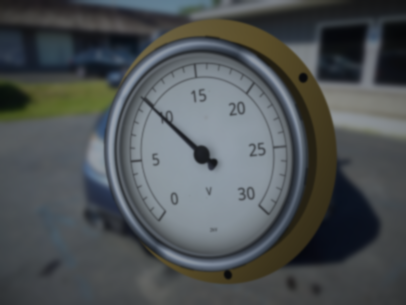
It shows 10 (V)
